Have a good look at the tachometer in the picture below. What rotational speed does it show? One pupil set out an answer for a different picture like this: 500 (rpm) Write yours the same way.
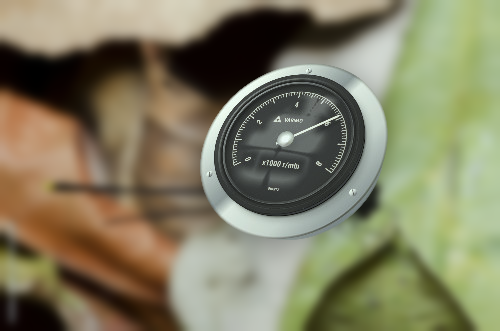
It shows 6000 (rpm)
